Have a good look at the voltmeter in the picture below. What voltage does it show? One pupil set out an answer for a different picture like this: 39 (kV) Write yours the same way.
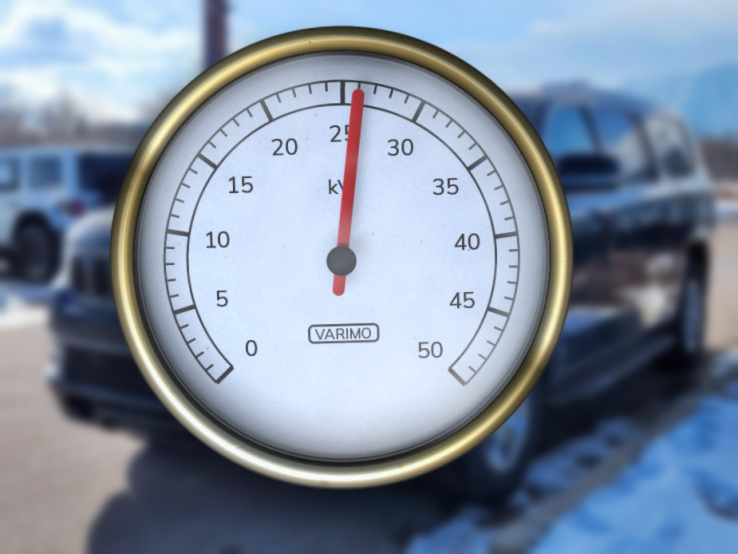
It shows 26 (kV)
